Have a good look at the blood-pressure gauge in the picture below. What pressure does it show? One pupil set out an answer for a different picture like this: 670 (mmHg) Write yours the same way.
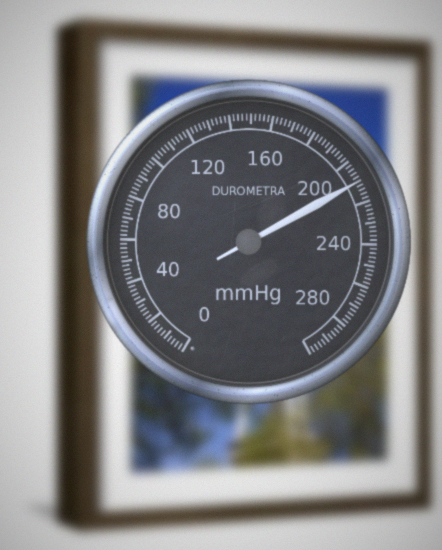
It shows 210 (mmHg)
